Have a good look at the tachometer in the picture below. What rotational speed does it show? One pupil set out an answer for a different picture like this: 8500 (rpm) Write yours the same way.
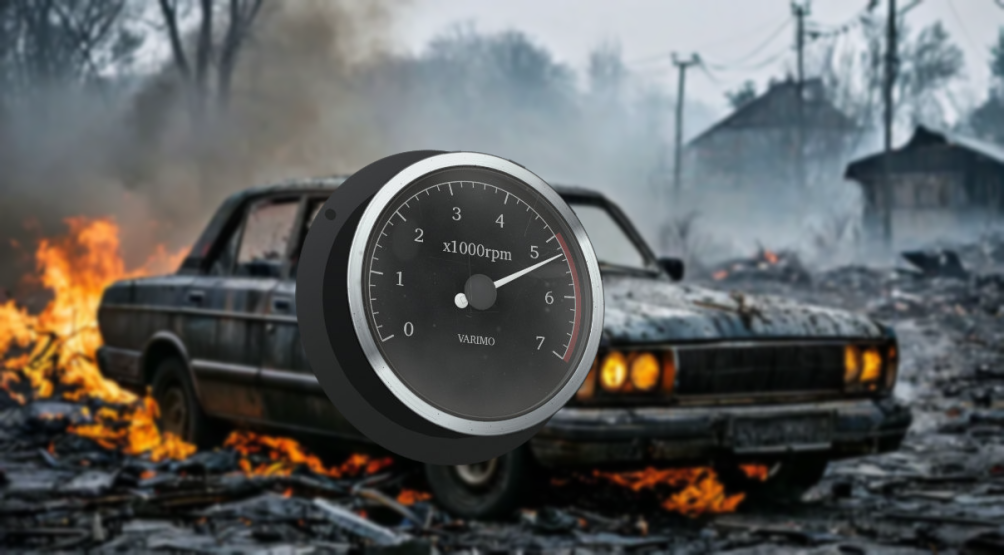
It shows 5300 (rpm)
